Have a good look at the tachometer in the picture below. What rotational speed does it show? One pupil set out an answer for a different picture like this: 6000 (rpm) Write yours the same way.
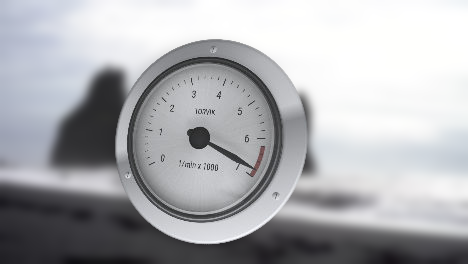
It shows 6800 (rpm)
